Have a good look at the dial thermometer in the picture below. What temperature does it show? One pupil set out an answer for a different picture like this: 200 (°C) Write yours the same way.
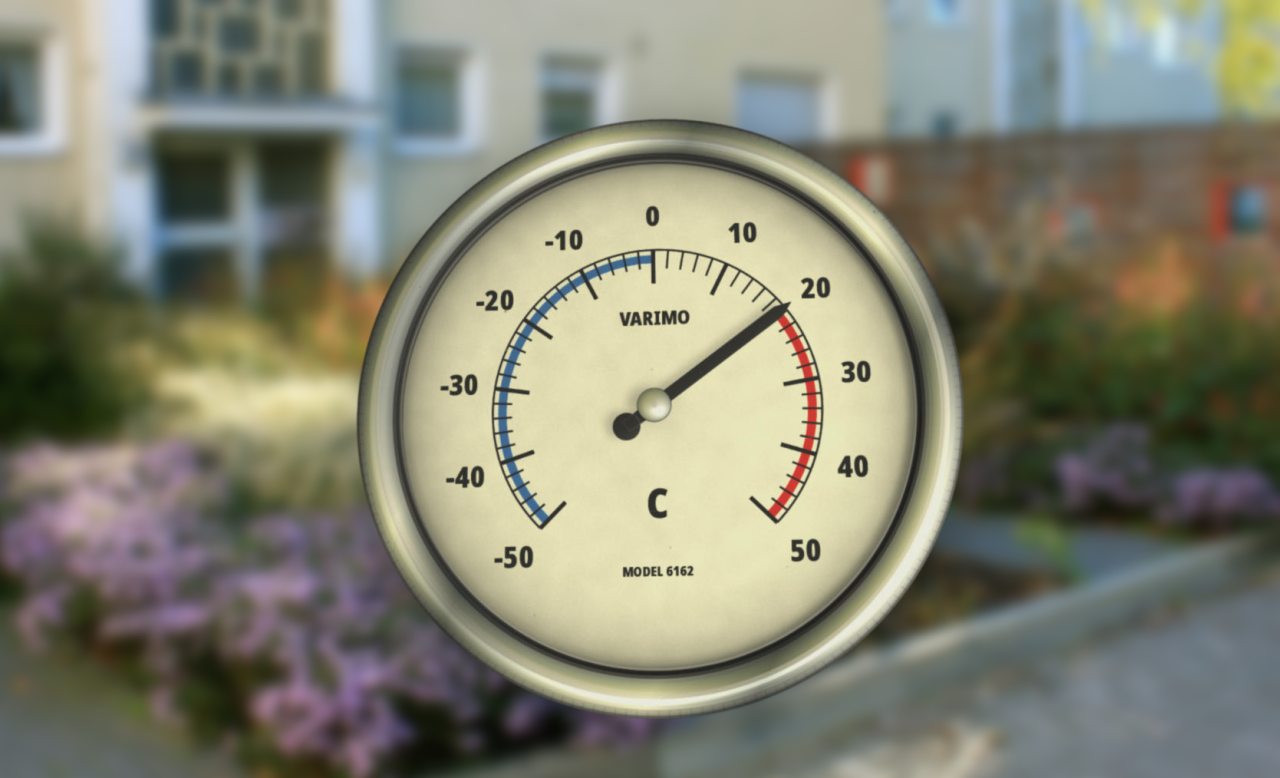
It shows 20 (°C)
